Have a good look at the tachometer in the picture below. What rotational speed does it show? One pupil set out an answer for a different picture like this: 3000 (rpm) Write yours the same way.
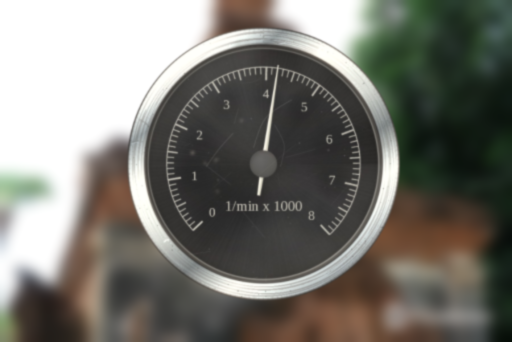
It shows 4200 (rpm)
